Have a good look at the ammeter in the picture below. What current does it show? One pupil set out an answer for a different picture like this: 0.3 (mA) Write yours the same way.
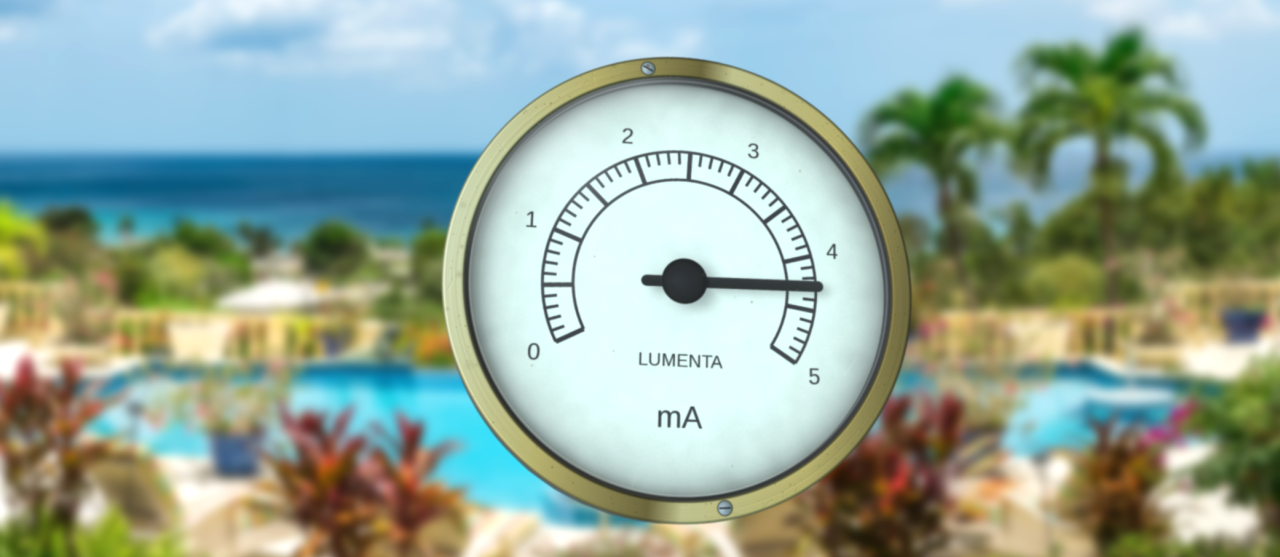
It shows 4.3 (mA)
